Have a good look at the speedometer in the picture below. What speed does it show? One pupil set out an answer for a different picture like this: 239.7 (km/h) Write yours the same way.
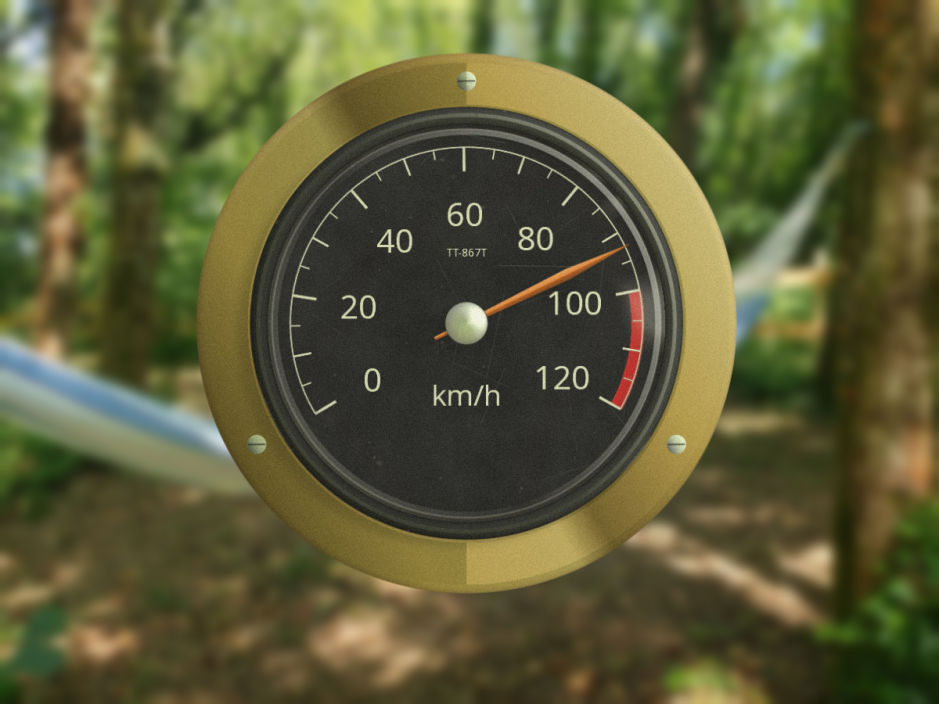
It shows 92.5 (km/h)
